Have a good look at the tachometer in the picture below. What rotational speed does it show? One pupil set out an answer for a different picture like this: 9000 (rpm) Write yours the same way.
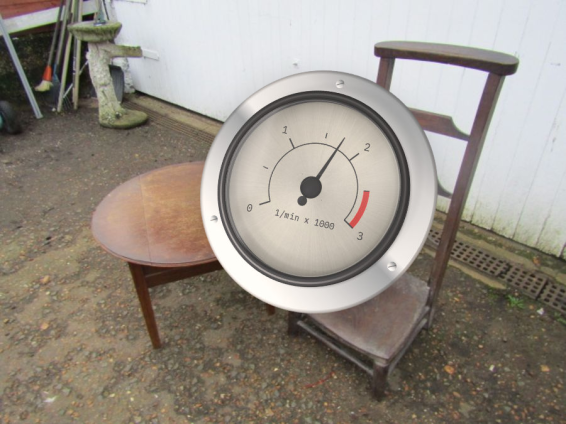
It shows 1750 (rpm)
